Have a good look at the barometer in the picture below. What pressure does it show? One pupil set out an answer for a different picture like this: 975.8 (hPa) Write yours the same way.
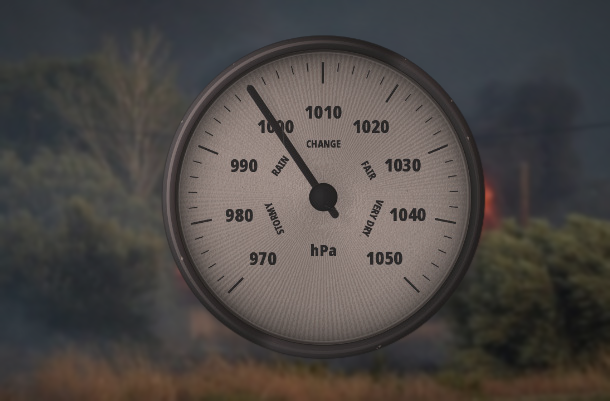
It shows 1000 (hPa)
